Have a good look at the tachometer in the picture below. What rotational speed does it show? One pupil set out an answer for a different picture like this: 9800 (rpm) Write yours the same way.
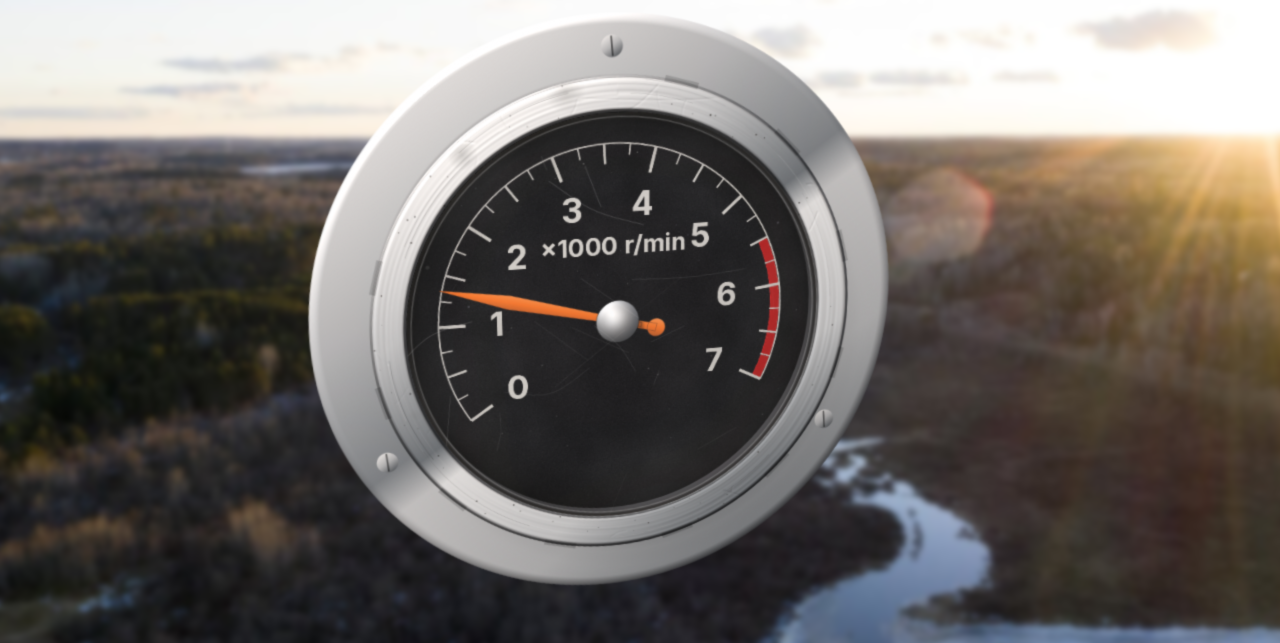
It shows 1375 (rpm)
